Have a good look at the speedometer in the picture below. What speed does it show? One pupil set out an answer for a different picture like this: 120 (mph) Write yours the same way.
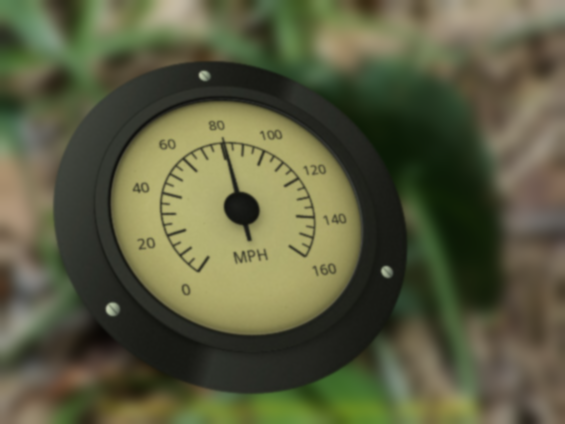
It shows 80 (mph)
